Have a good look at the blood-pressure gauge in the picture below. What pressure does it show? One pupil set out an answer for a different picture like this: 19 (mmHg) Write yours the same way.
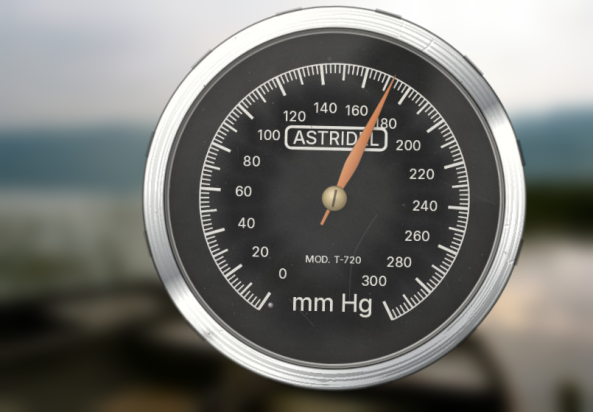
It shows 172 (mmHg)
